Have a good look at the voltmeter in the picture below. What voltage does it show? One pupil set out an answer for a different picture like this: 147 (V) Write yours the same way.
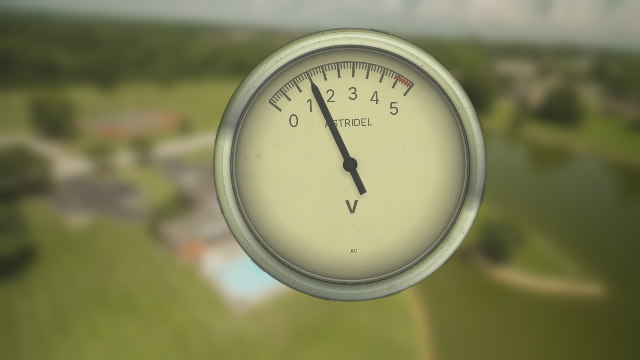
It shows 1.5 (V)
